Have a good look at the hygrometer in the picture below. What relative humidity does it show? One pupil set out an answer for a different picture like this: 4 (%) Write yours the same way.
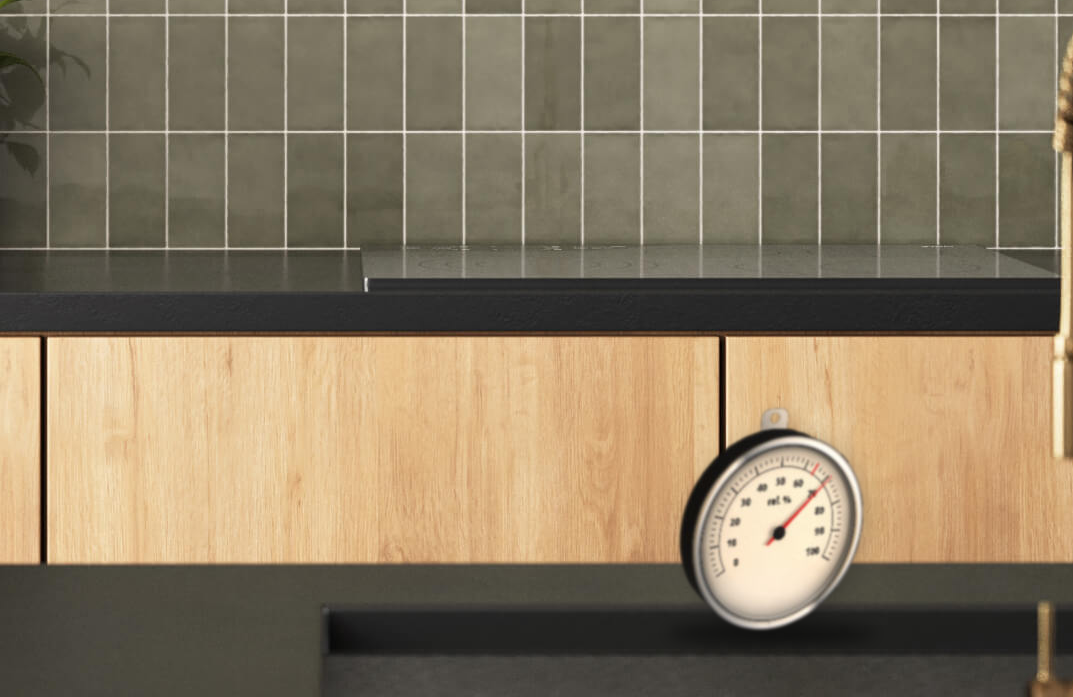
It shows 70 (%)
